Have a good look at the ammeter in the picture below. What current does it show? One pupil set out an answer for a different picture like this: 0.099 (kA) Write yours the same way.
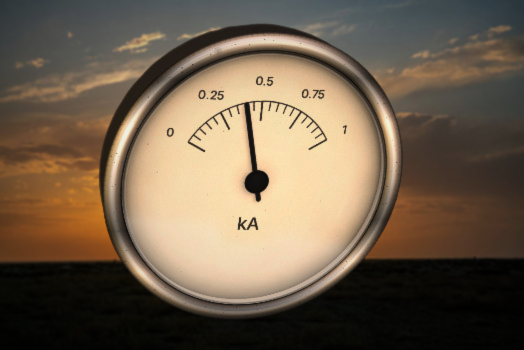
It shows 0.4 (kA)
